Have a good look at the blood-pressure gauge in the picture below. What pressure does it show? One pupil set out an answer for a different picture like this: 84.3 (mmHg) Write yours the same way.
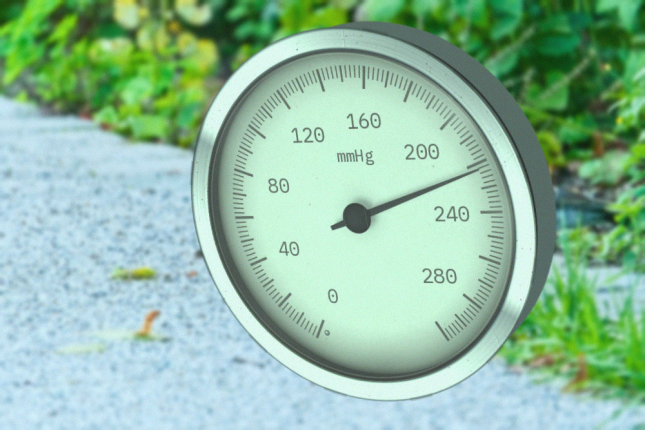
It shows 222 (mmHg)
